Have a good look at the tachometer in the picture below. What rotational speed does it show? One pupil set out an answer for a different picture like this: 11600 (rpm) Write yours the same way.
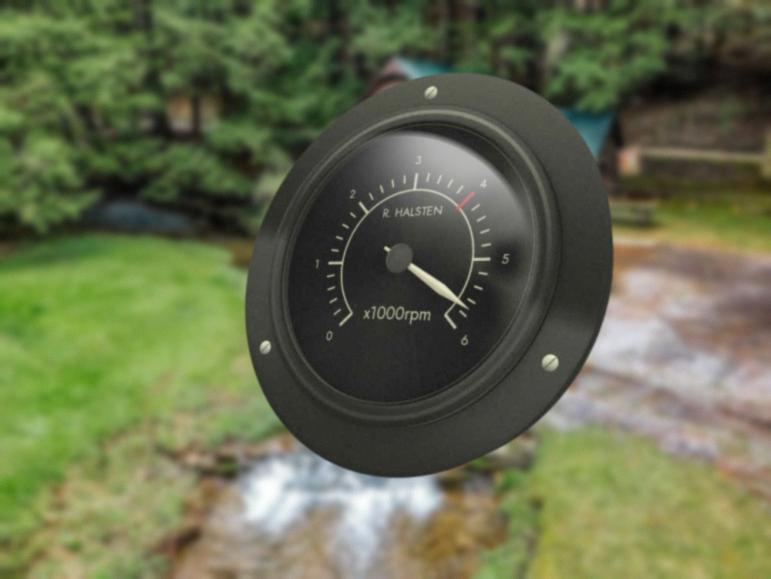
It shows 5700 (rpm)
